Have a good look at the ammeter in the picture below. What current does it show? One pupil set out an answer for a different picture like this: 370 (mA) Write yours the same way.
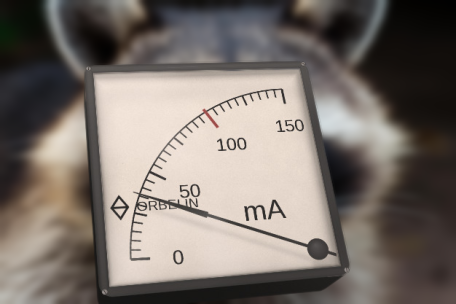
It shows 35 (mA)
